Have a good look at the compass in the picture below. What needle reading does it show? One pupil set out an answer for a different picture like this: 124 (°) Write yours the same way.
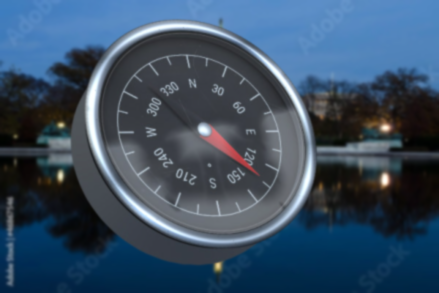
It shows 135 (°)
